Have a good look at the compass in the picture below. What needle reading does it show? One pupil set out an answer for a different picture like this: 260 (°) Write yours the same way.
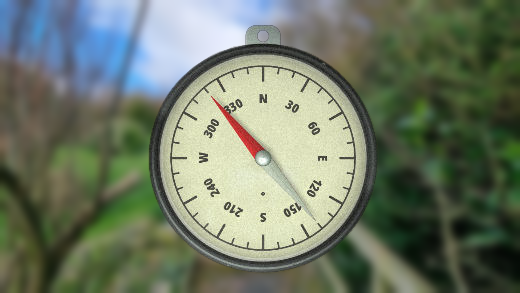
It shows 320 (°)
